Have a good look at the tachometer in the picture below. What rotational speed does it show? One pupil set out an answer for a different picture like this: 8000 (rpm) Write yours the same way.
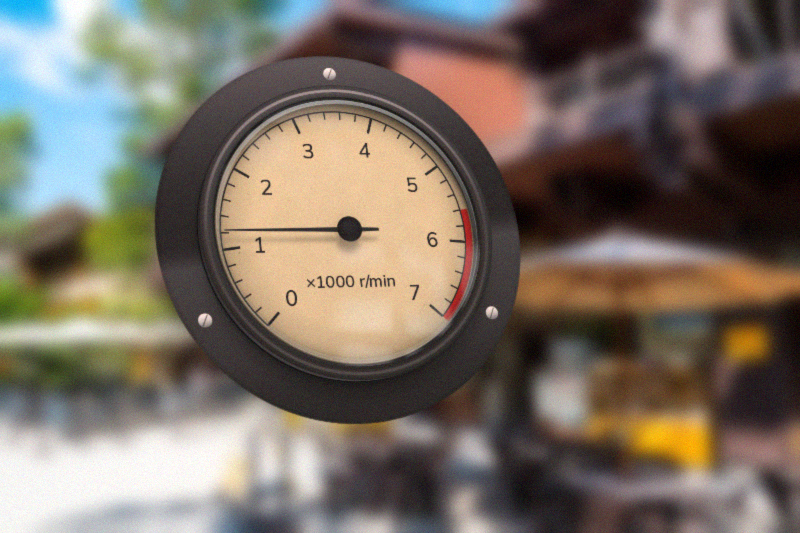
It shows 1200 (rpm)
